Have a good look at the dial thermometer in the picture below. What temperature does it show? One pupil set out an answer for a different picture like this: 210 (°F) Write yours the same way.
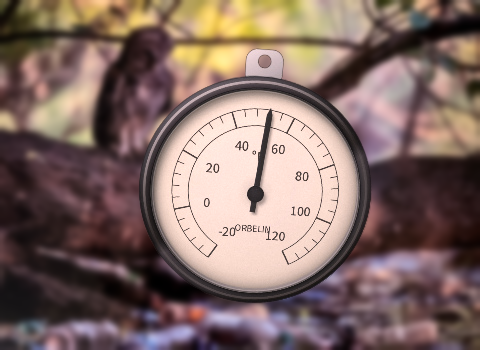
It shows 52 (°F)
